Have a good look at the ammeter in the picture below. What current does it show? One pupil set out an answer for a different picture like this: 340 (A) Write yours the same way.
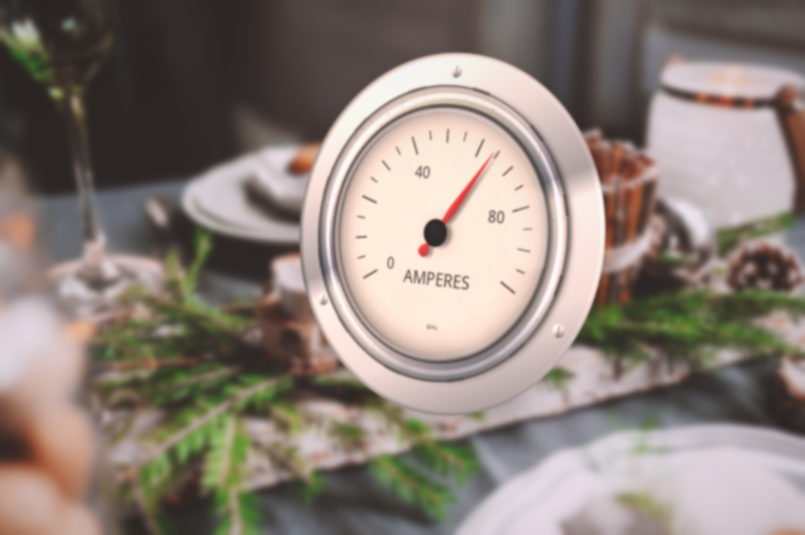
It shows 65 (A)
